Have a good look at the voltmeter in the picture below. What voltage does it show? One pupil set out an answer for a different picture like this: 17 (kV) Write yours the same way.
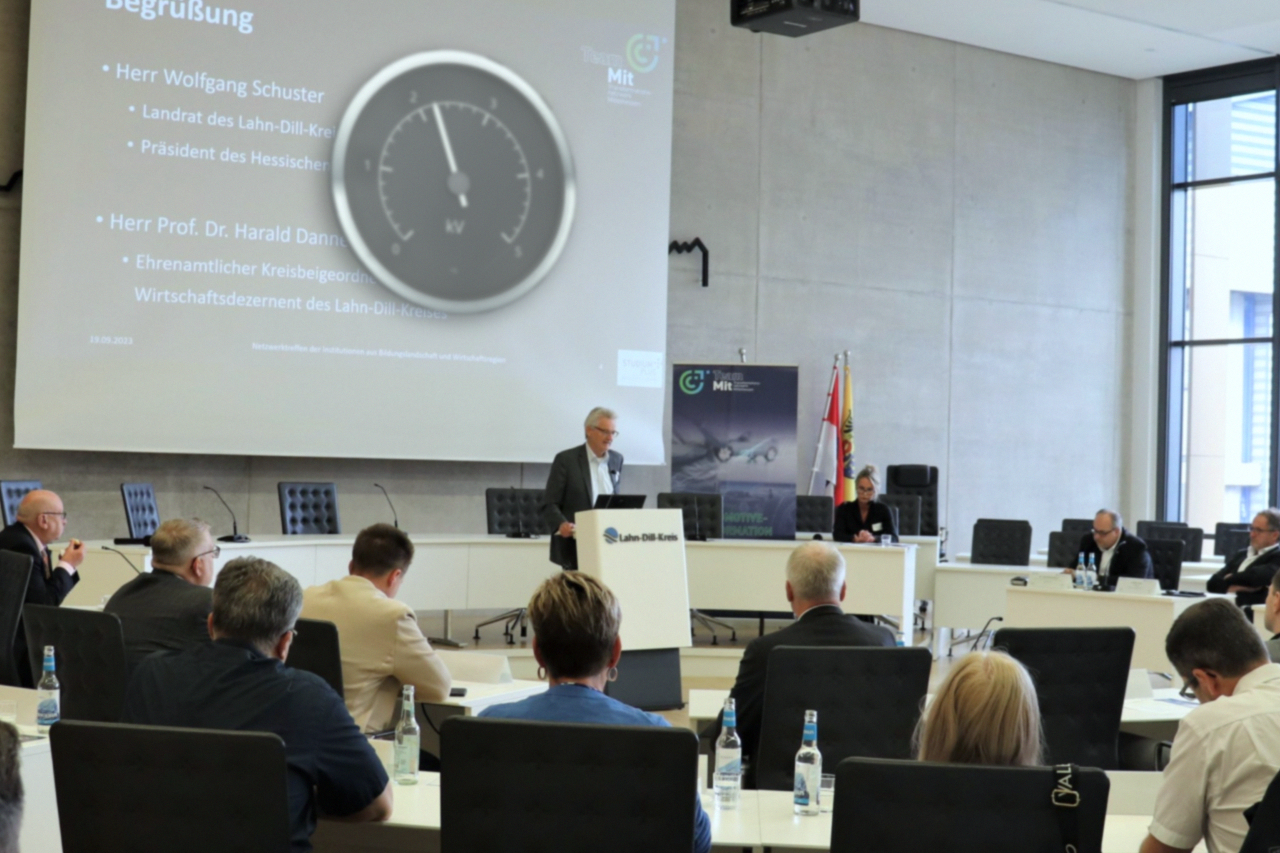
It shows 2.2 (kV)
